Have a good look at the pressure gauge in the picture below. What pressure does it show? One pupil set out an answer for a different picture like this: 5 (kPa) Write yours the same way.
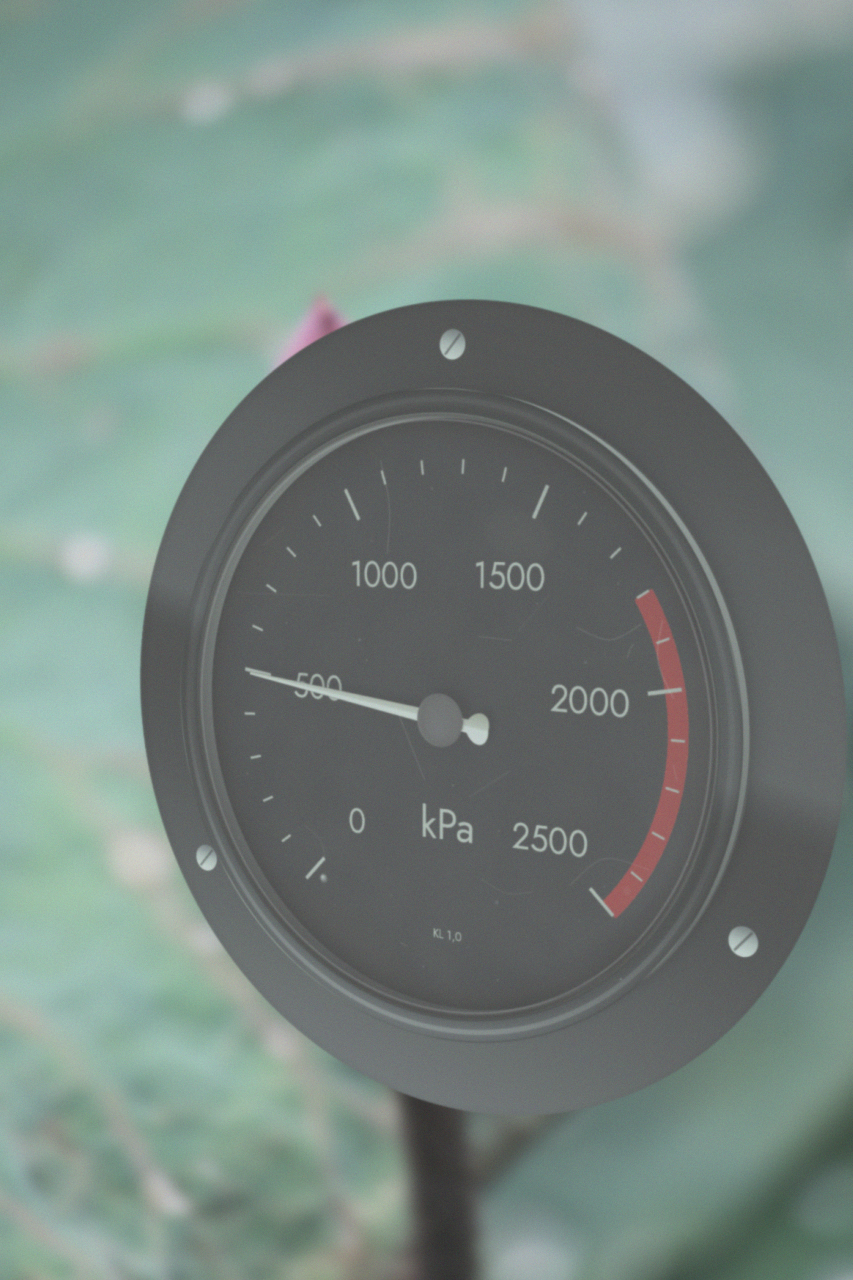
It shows 500 (kPa)
